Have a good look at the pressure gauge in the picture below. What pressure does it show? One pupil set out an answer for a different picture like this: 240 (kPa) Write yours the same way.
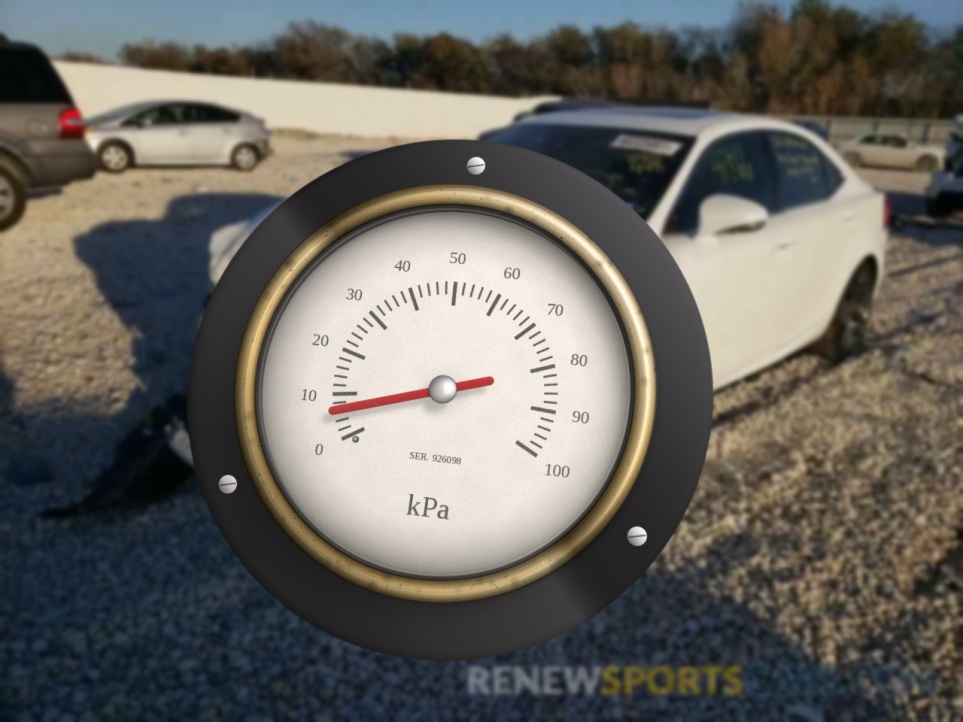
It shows 6 (kPa)
